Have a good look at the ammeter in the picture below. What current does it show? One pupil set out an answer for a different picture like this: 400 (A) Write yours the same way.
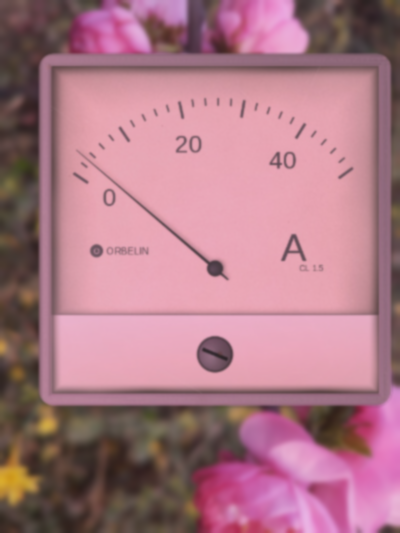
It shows 3 (A)
